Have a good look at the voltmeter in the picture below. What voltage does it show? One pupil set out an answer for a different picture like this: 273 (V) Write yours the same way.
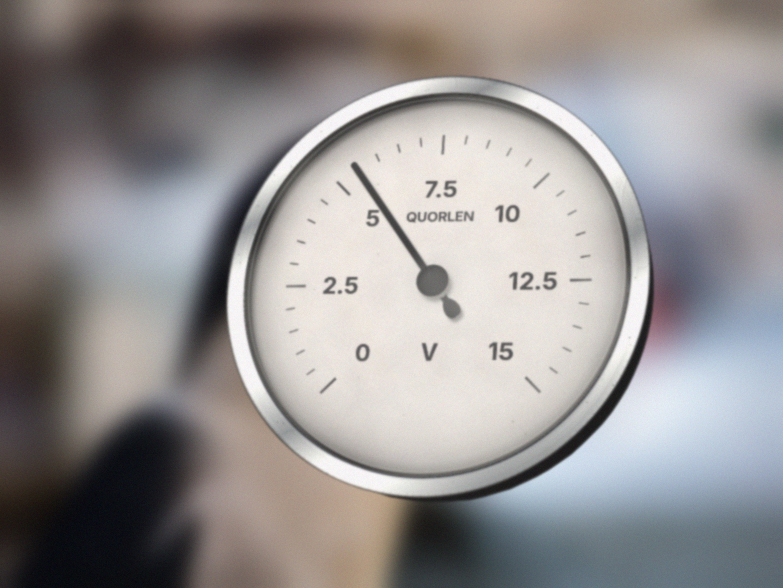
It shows 5.5 (V)
